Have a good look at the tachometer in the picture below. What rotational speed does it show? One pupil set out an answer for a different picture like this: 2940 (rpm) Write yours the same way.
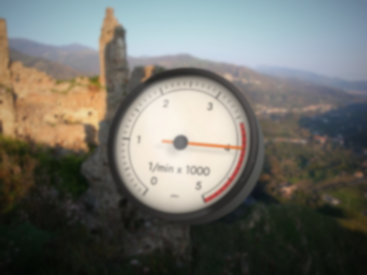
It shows 4000 (rpm)
